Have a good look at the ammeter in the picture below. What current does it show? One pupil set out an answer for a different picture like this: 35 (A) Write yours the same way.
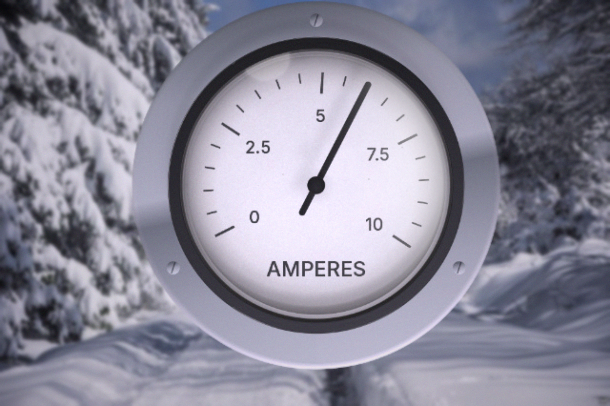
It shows 6 (A)
